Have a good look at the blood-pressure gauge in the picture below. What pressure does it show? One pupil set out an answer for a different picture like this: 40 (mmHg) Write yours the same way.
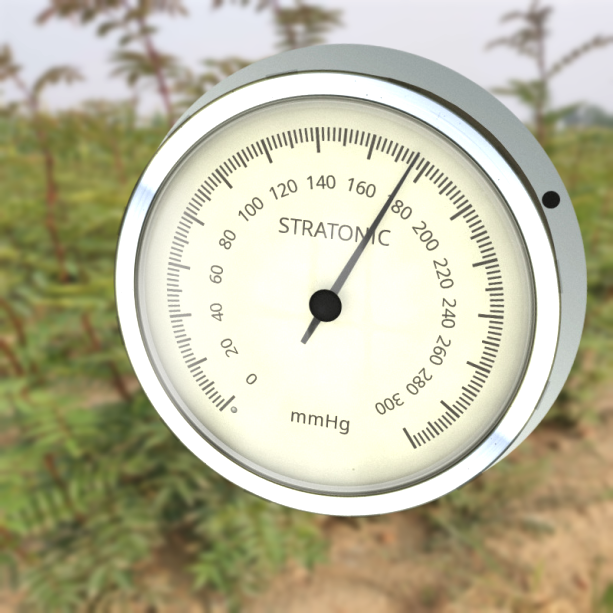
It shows 176 (mmHg)
